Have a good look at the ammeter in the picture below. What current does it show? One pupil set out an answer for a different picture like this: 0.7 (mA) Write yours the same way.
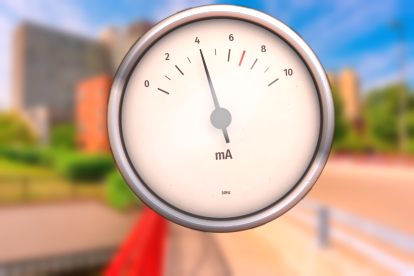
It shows 4 (mA)
